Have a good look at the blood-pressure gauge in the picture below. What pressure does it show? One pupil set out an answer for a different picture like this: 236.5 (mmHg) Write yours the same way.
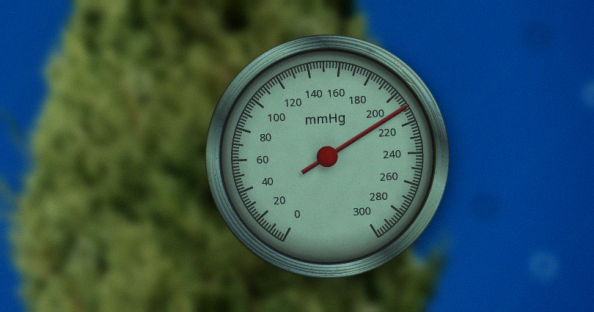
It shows 210 (mmHg)
